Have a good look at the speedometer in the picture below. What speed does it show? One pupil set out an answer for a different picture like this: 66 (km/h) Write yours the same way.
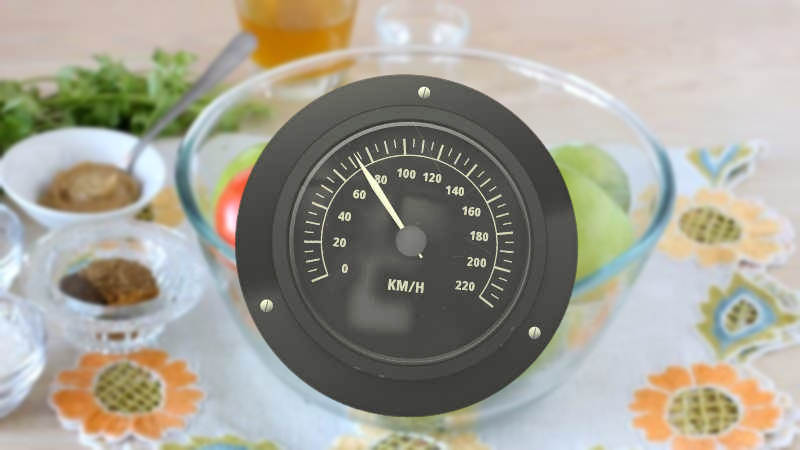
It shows 72.5 (km/h)
